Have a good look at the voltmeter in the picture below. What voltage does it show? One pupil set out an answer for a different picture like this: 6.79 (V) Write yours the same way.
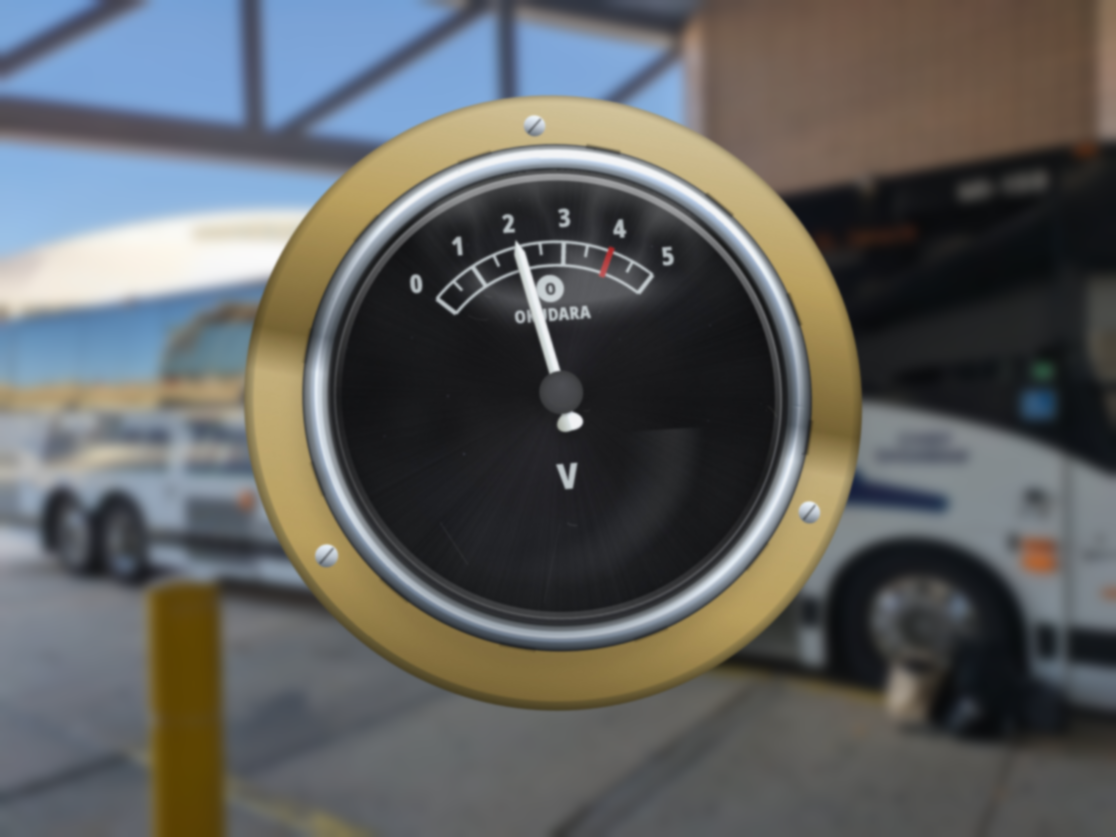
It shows 2 (V)
